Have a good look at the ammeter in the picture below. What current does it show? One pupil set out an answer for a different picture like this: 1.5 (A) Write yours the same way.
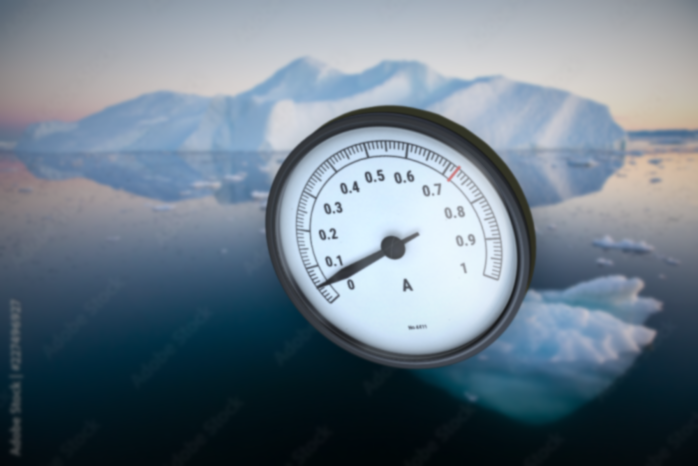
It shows 0.05 (A)
